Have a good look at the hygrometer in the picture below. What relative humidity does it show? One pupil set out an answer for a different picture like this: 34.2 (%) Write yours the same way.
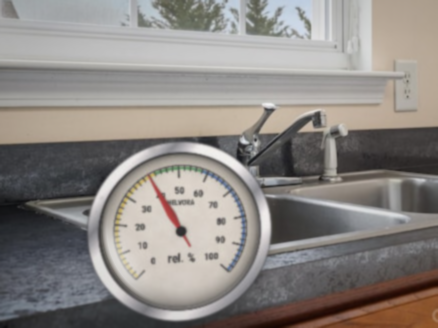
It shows 40 (%)
